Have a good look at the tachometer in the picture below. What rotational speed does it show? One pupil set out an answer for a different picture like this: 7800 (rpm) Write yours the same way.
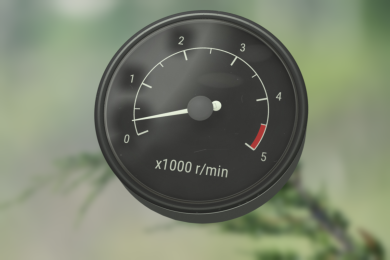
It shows 250 (rpm)
